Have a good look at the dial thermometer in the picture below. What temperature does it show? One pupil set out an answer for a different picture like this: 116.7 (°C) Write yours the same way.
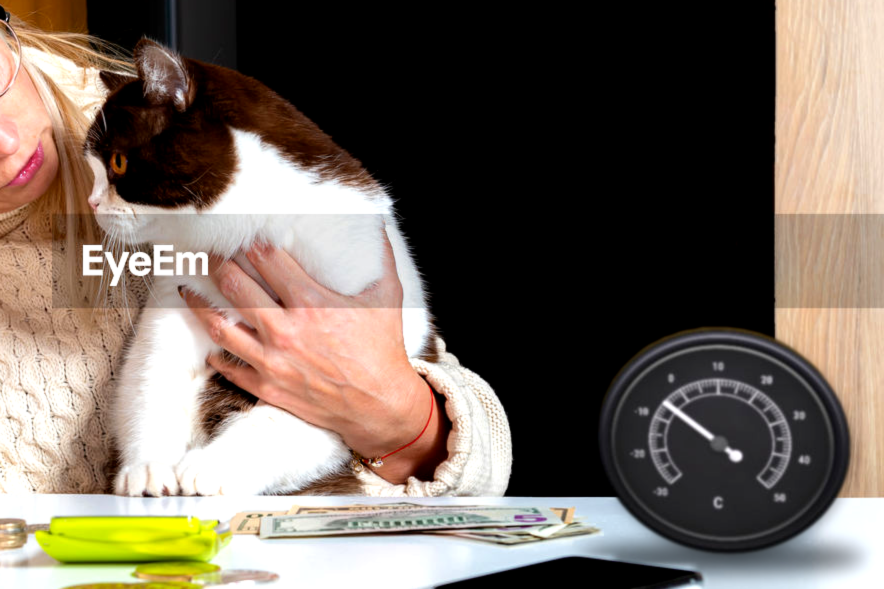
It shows -5 (°C)
